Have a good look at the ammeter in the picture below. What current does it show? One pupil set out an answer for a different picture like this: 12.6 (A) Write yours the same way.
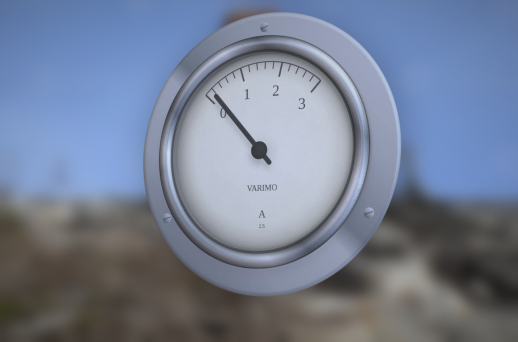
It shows 0.2 (A)
